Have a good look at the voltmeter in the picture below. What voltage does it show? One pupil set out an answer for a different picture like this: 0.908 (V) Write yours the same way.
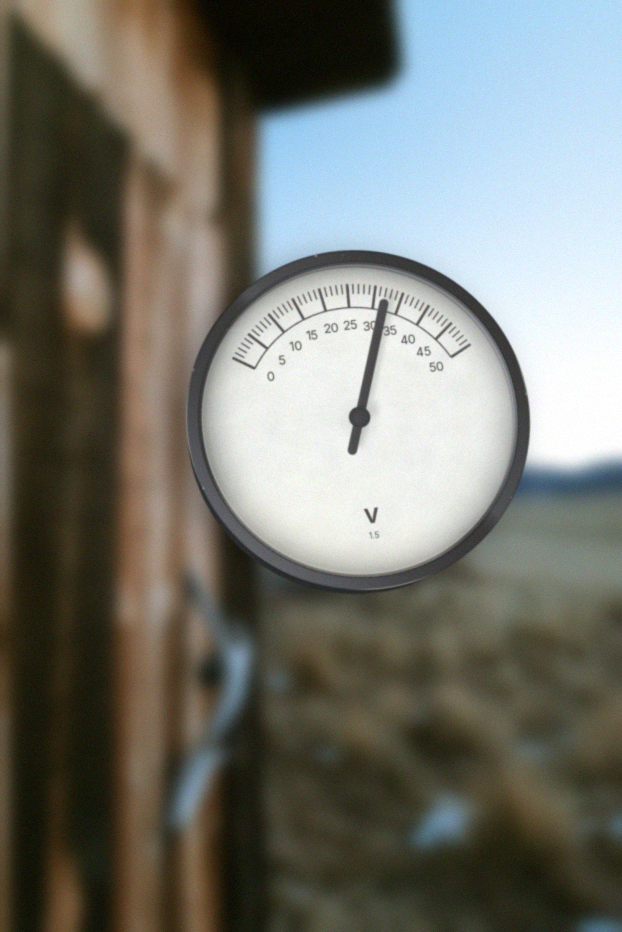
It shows 32 (V)
